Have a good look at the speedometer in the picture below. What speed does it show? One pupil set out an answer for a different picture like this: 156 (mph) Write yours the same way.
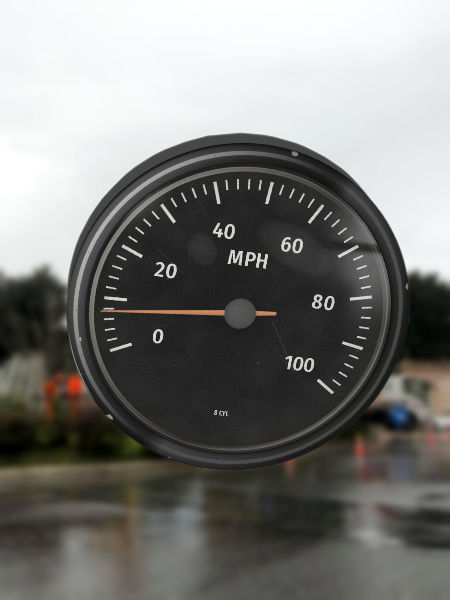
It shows 8 (mph)
